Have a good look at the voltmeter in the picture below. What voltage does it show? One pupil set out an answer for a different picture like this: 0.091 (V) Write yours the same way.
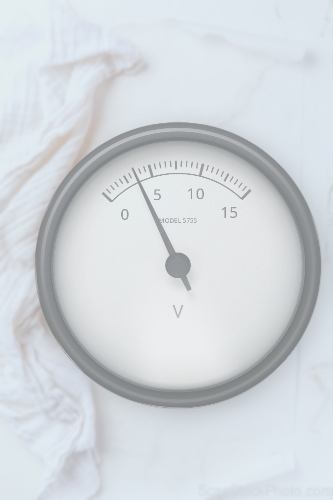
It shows 3.5 (V)
